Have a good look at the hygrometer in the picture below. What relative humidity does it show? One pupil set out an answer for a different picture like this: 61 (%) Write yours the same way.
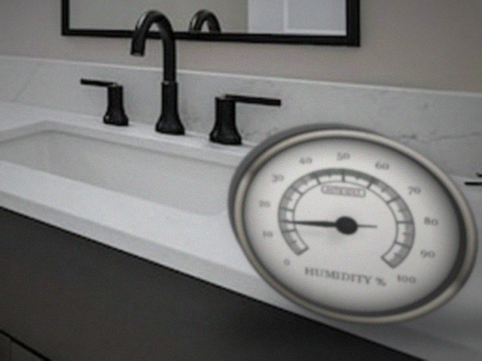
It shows 15 (%)
